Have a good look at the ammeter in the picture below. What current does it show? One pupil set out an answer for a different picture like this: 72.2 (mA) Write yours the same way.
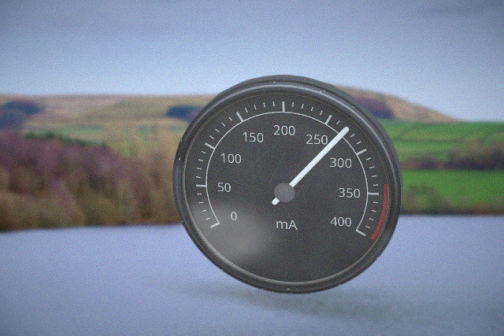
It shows 270 (mA)
